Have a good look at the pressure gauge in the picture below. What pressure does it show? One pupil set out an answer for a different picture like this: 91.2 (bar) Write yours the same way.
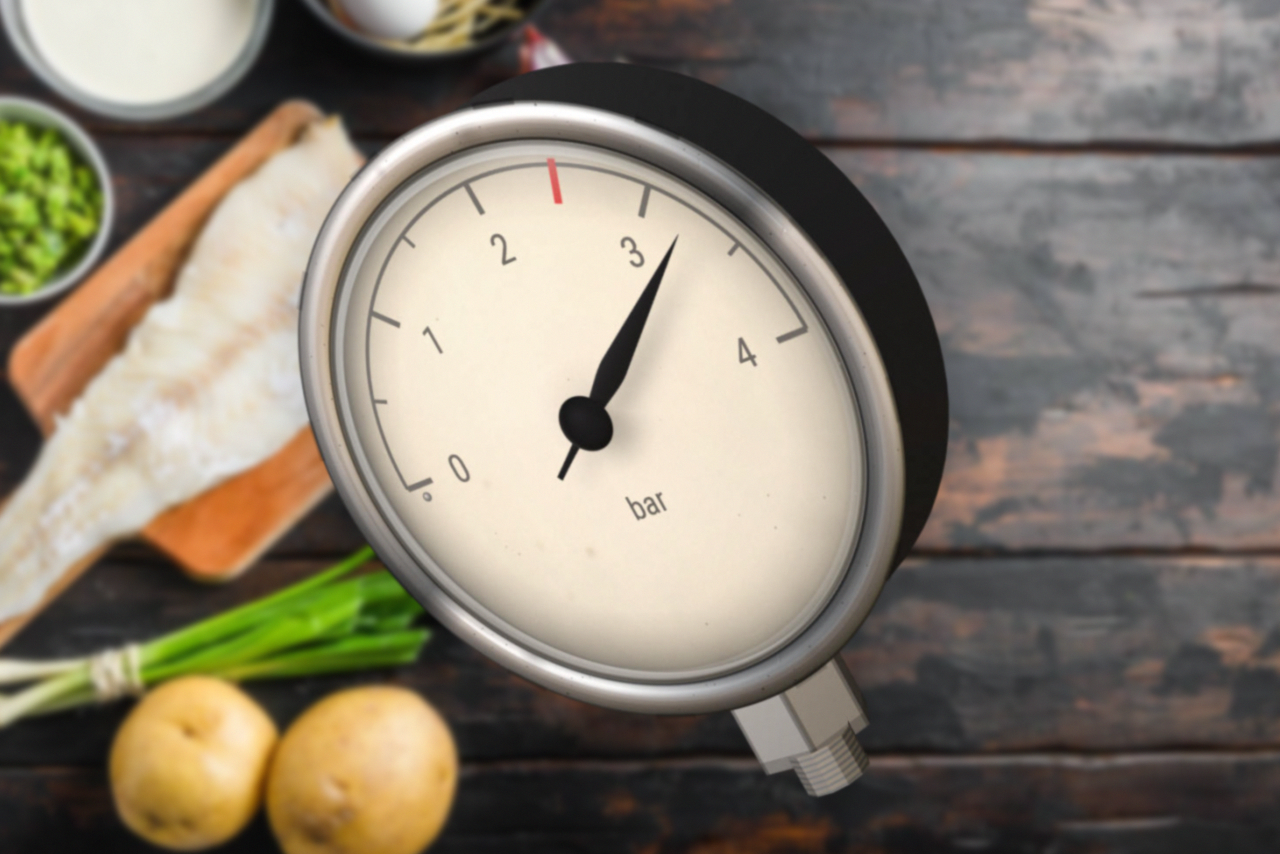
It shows 3.25 (bar)
